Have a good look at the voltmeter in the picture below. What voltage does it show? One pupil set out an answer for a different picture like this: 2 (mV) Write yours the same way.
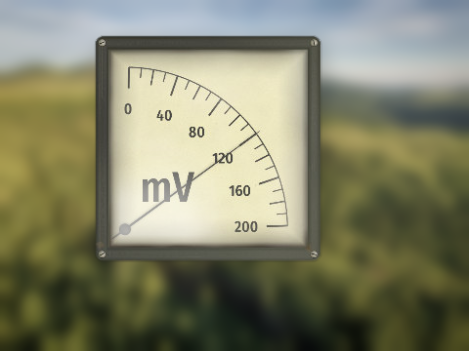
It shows 120 (mV)
